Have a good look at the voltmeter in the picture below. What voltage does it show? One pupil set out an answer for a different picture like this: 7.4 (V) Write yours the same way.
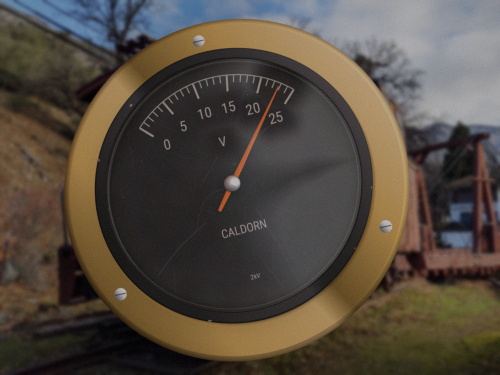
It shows 23 (V)
